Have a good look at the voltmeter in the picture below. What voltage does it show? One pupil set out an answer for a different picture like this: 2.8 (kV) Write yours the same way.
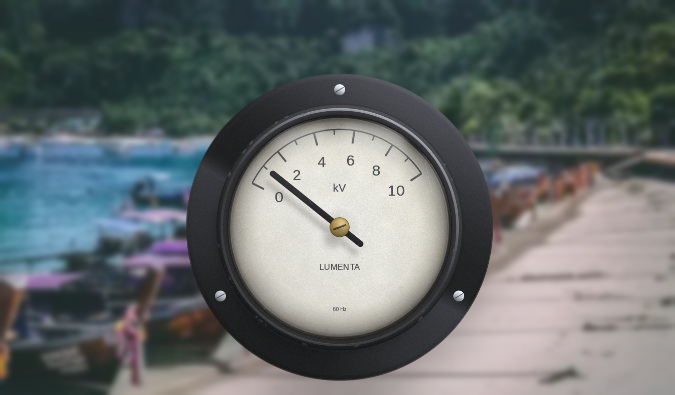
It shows 1 (kV)
